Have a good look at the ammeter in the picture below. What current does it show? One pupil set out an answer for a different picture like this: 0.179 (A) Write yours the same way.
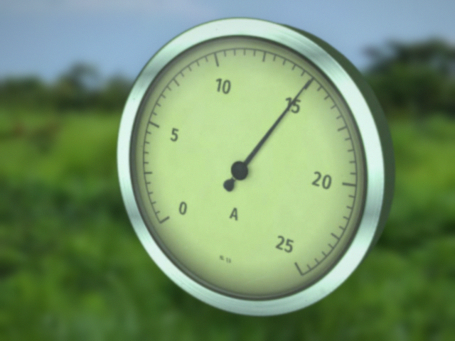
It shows 15 (A)
